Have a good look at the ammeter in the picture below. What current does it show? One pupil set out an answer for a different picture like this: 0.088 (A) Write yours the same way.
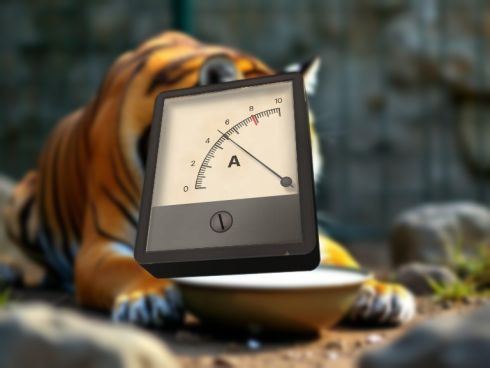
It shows 5 (A)
